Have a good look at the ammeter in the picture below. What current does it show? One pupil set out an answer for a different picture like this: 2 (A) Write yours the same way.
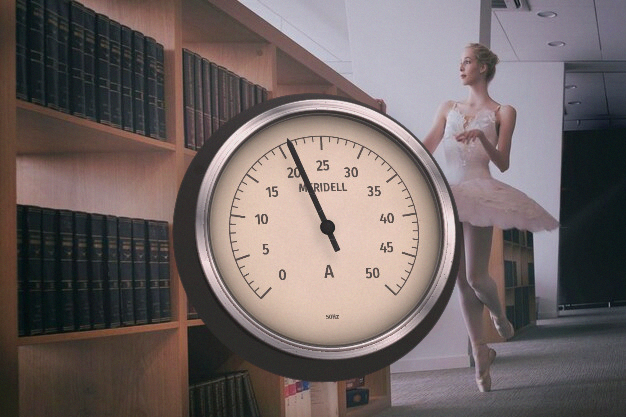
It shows 21 (A)
